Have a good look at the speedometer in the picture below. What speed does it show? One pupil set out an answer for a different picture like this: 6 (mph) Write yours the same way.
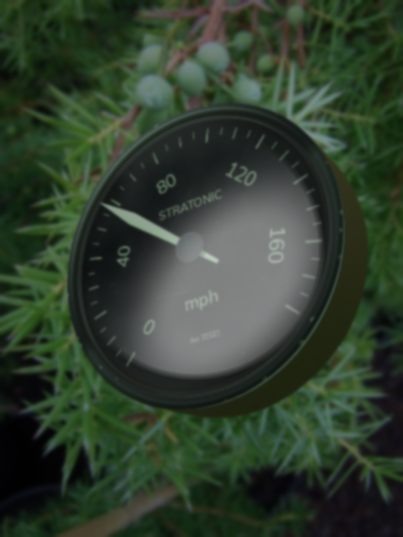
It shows 57.5 (mph)
